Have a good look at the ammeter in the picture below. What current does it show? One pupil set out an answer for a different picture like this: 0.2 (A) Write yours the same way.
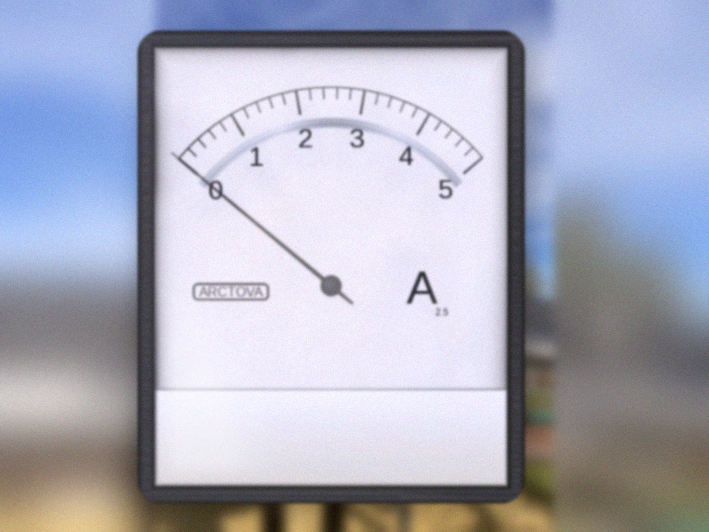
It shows 0 (A)
